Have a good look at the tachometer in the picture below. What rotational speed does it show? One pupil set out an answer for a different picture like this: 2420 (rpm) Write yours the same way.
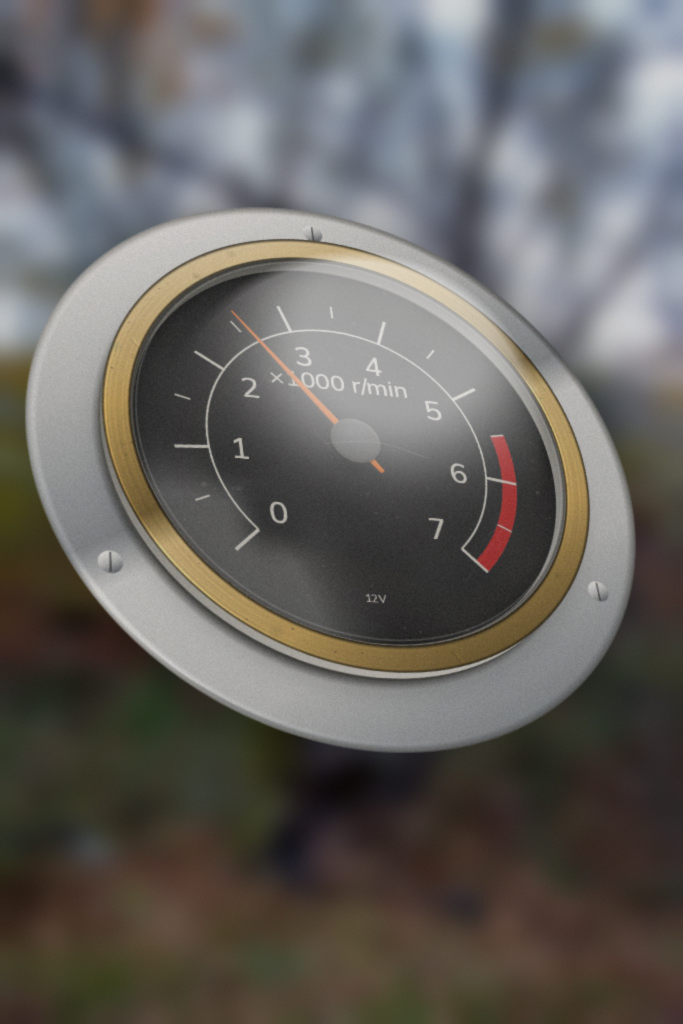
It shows 2500 (rpm)
